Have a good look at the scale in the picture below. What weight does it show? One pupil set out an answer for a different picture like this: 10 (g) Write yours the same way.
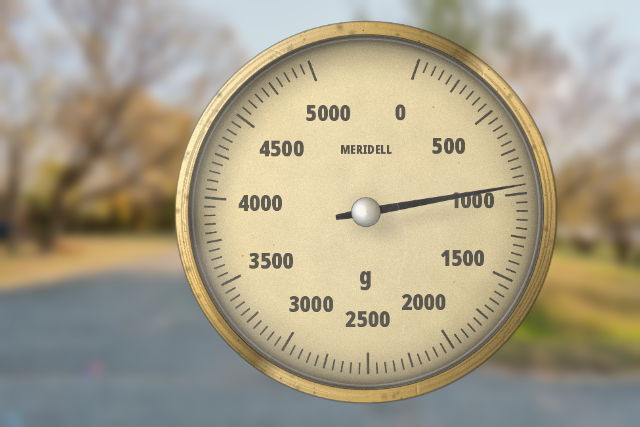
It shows 950 (g)
